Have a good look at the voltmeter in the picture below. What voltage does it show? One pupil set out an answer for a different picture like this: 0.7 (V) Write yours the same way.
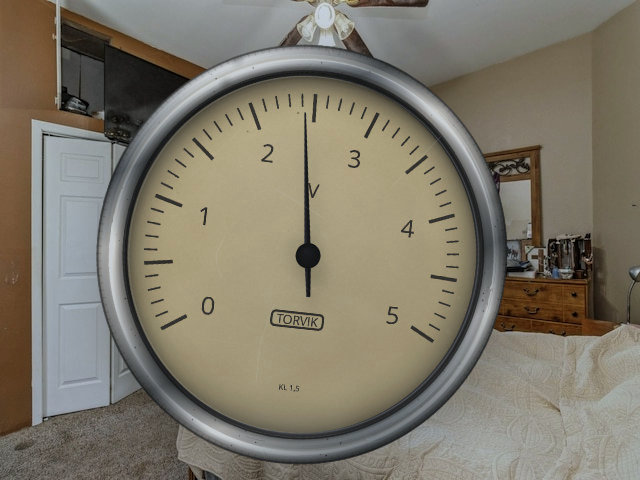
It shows 2.4 (V)
